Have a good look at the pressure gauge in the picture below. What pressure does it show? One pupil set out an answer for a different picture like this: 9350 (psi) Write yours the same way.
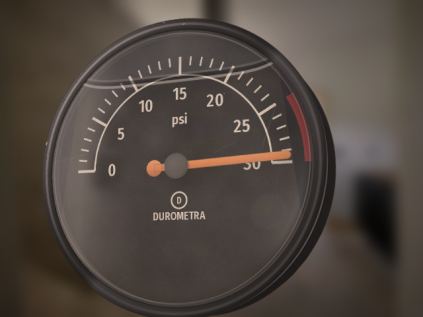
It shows 29.5 (psi)
